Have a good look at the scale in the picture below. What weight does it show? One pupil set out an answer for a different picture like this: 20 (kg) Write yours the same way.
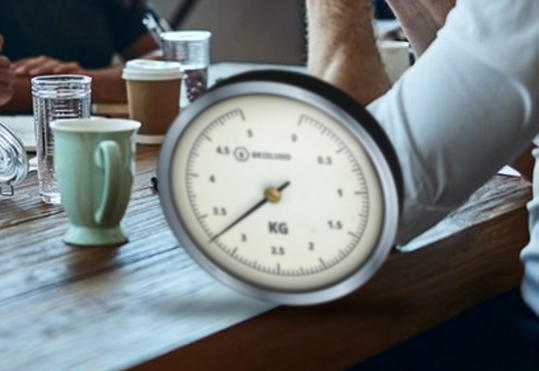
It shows 3.25 (kg)
